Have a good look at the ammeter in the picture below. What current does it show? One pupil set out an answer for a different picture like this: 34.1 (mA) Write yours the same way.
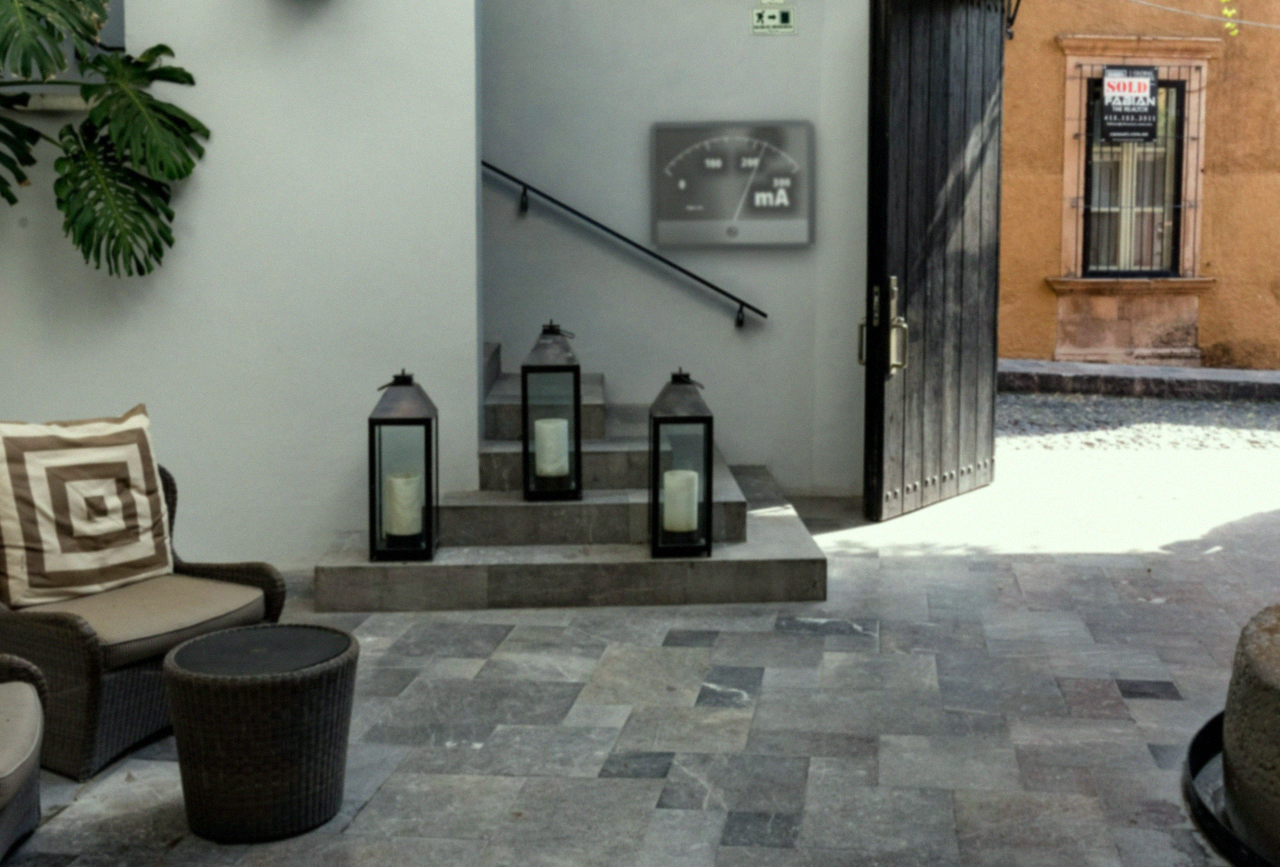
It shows 220 (mA)
